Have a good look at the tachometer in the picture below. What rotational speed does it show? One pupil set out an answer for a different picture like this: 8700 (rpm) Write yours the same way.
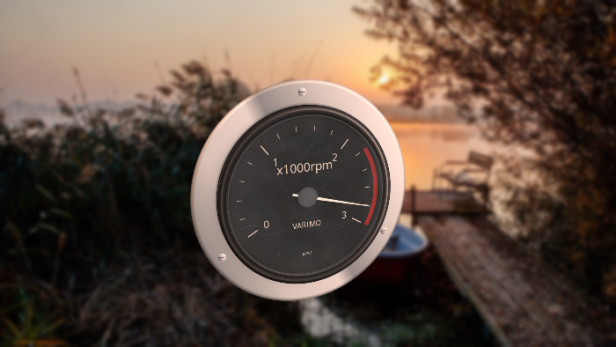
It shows 2800 (rpm)
